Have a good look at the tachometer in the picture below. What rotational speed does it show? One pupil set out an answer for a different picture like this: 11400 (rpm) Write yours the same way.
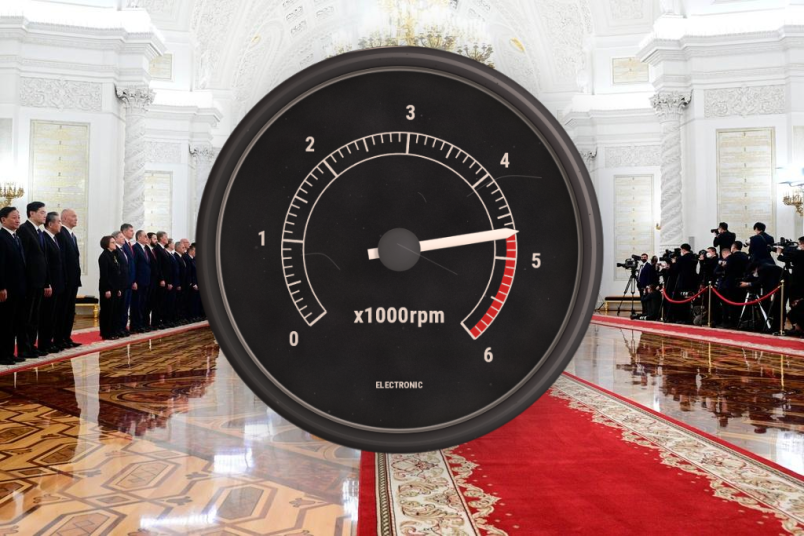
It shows 4700 (rpm)
